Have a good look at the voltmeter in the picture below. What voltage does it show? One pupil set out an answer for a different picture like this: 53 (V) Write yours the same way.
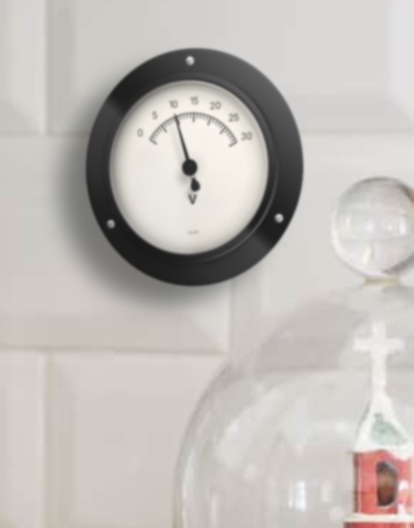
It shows 10 (V)
